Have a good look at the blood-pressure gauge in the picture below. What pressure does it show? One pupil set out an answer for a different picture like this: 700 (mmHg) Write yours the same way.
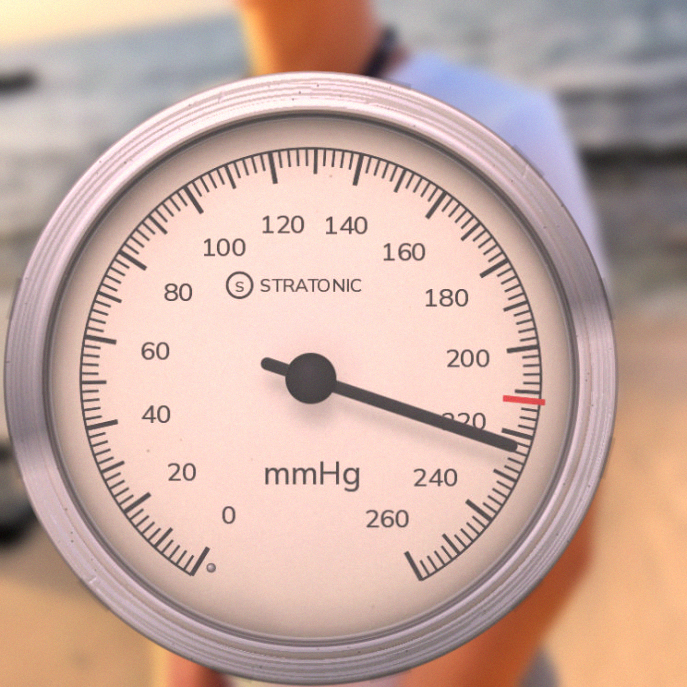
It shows 223 (mmHg)
